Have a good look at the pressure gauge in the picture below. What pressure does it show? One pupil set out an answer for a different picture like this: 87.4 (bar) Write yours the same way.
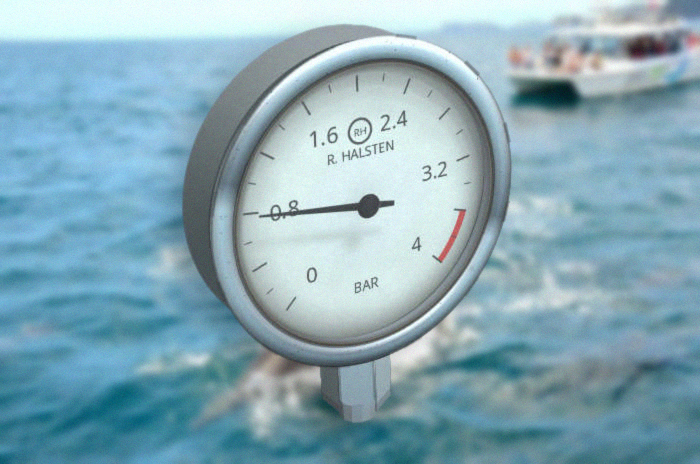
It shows 0.8 (bar)
